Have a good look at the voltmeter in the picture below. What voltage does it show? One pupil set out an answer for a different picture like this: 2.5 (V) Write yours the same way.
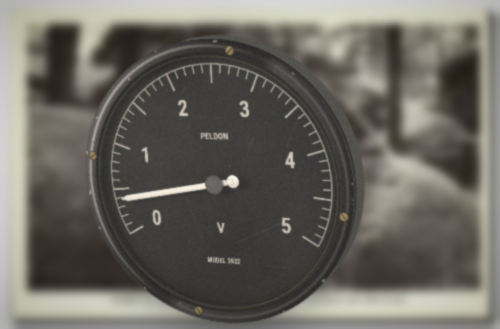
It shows 0.4 (V)
